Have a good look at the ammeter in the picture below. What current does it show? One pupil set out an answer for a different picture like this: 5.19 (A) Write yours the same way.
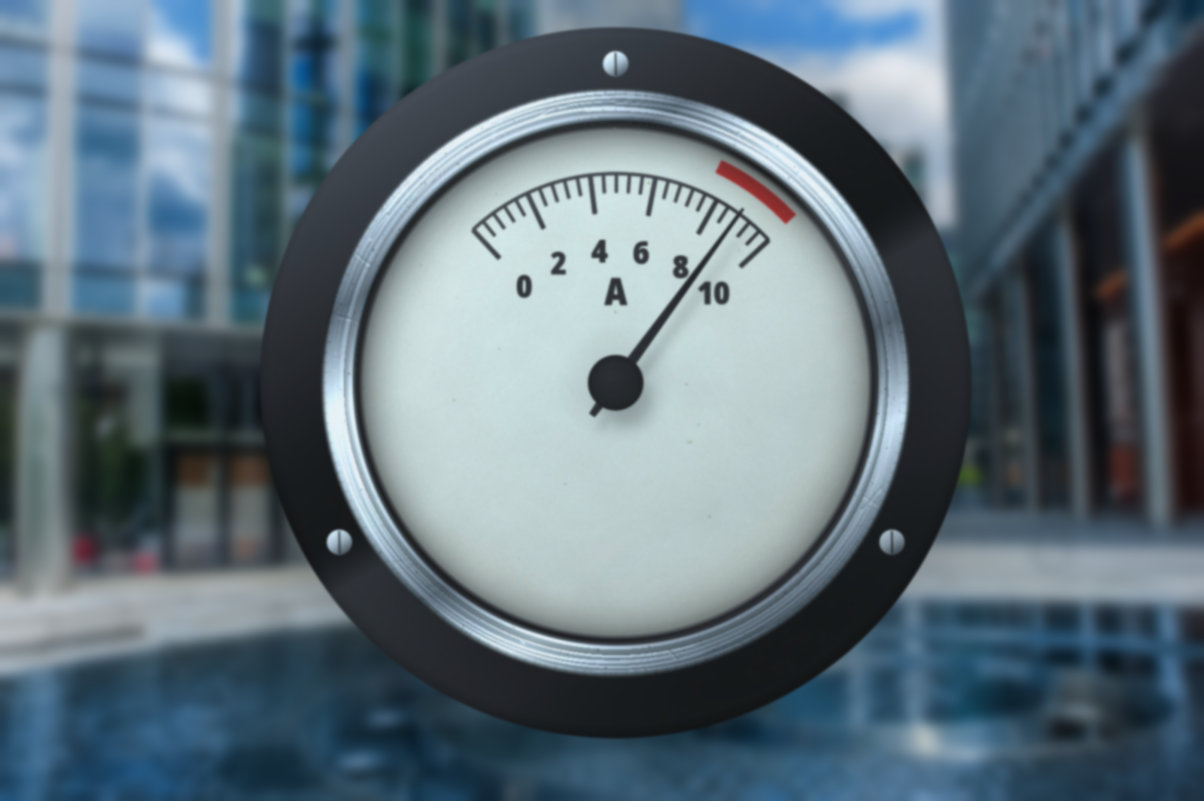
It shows 8.8 (A)
